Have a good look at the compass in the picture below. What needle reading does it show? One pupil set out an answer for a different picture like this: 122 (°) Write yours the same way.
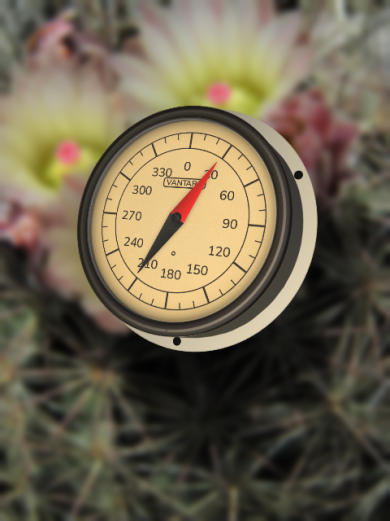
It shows 30 (°)
